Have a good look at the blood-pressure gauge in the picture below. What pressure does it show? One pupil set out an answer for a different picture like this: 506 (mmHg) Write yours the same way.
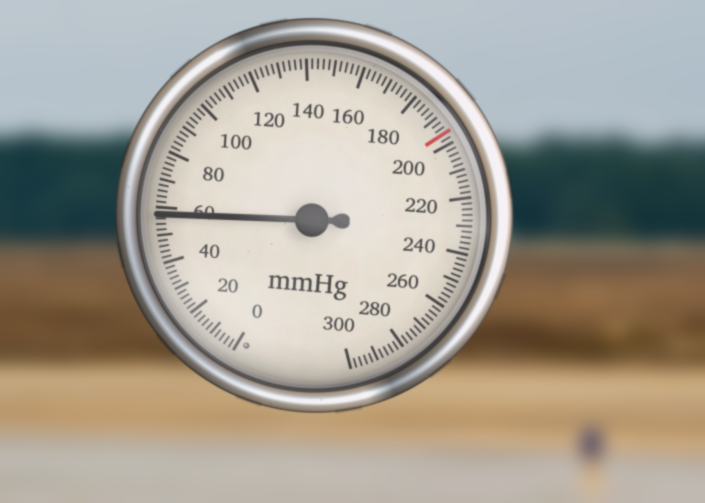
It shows 58 (mmHg)
